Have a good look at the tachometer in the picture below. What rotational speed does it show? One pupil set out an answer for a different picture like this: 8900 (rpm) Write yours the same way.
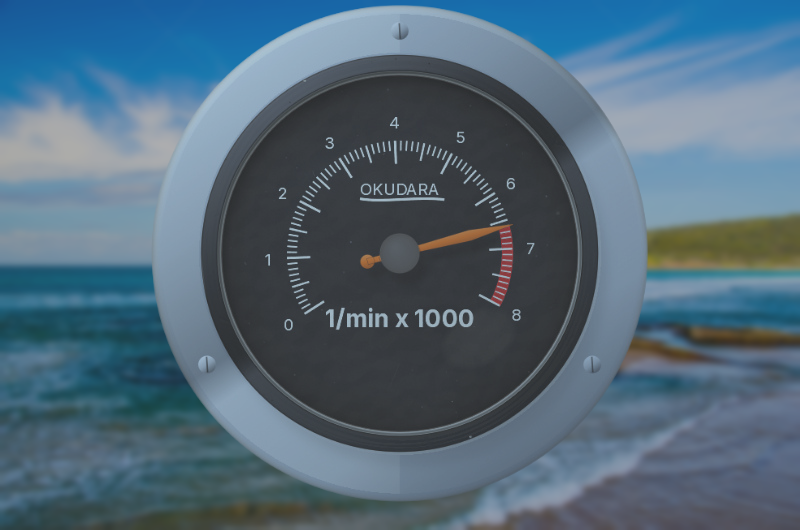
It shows 6600 (rpm)
